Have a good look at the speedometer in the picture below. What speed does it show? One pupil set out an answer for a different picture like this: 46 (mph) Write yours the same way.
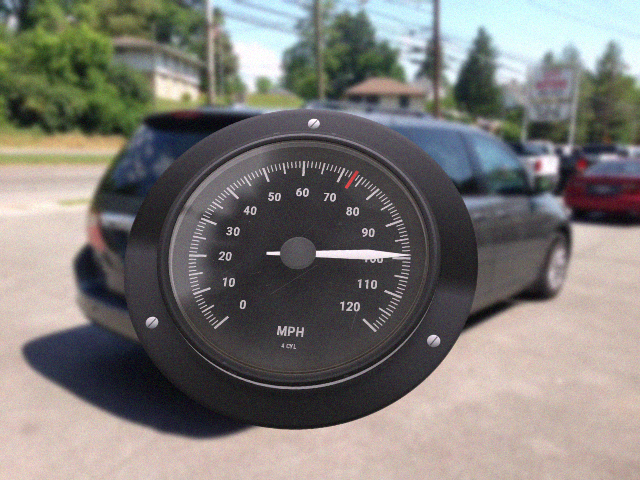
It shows 100 (mph)
